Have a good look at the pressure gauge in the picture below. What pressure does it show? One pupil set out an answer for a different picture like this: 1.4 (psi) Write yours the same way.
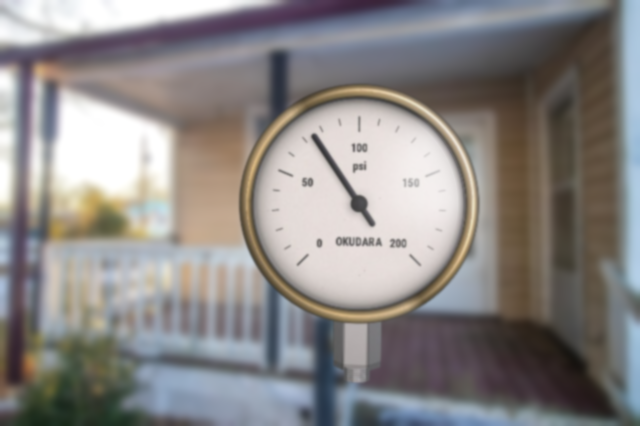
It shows 75 (psi)
